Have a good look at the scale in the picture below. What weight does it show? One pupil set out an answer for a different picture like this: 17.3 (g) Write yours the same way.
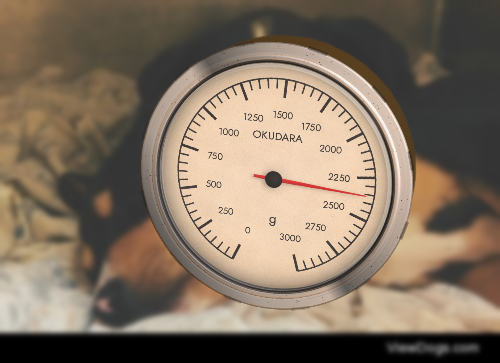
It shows 2350 (g)
